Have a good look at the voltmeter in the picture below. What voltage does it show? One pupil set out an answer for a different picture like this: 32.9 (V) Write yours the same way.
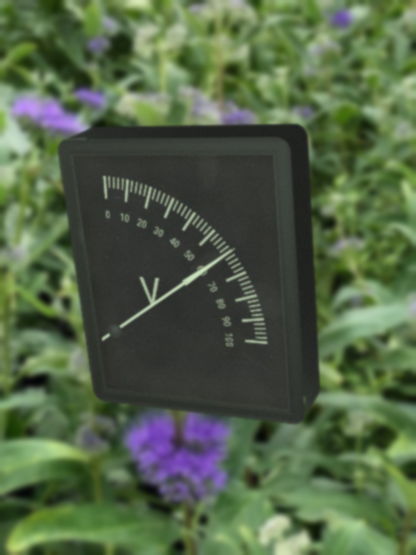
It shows 60 (V)
